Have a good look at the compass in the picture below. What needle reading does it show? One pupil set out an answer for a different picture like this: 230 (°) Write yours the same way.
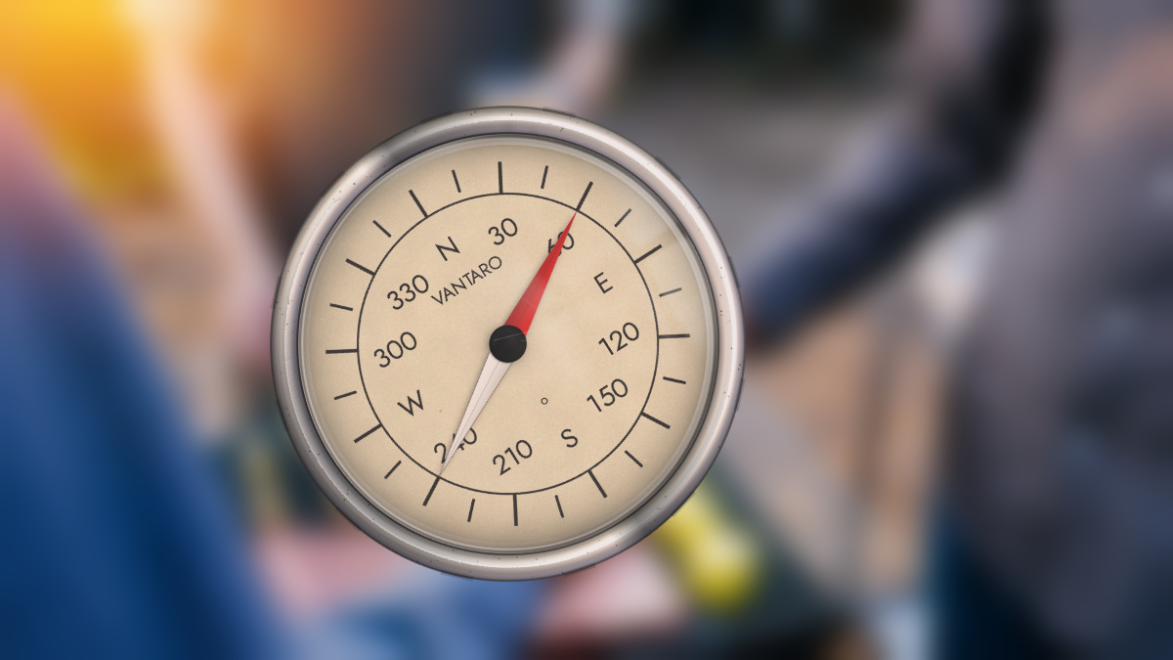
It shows 60 (°)
